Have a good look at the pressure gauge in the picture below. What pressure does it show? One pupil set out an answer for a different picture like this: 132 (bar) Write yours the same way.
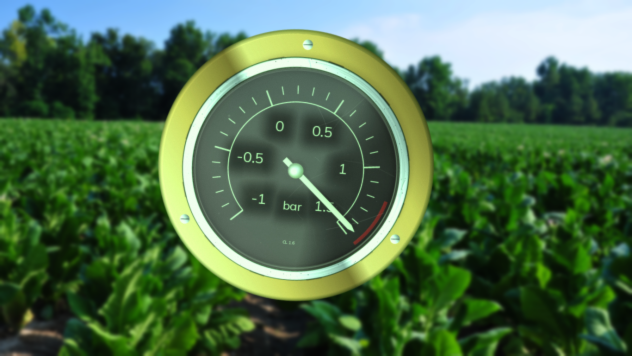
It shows 1.45 (bar)
